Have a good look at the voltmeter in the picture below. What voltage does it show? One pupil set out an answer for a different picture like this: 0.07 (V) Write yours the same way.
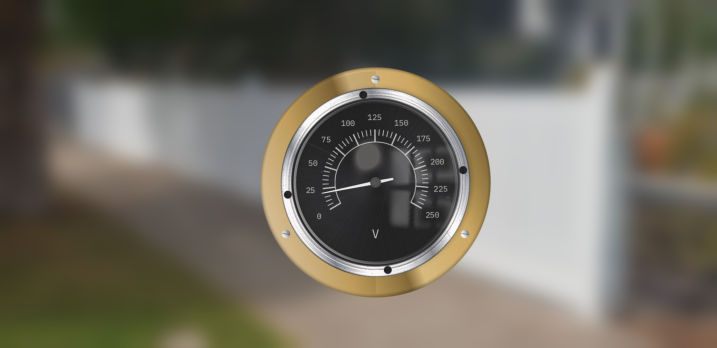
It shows 20 (V)
